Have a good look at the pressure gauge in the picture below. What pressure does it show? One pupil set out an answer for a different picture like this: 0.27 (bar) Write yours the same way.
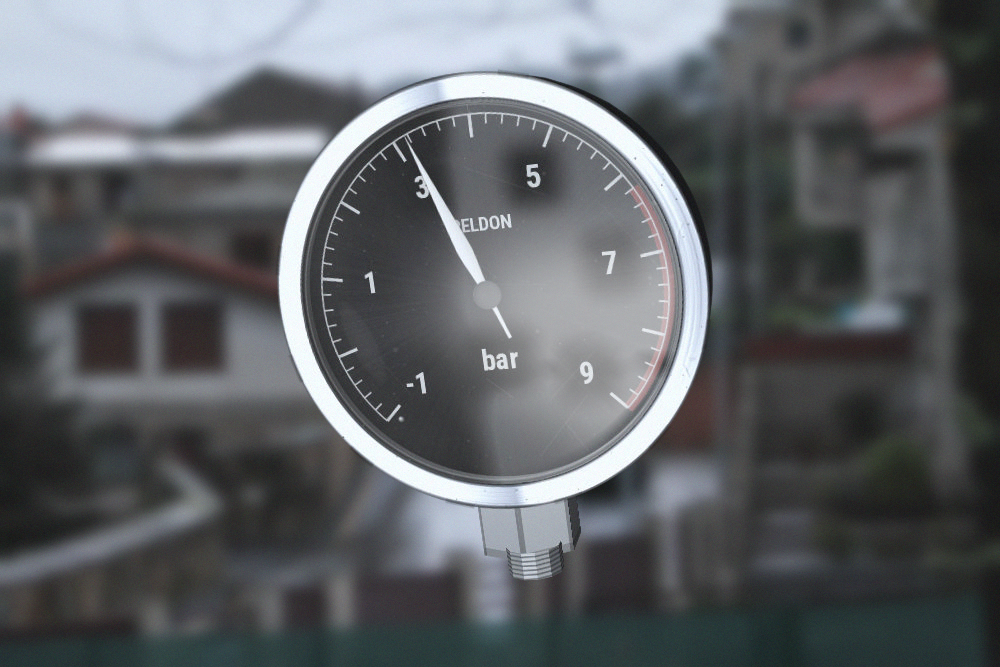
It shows 3.2 (bar)
